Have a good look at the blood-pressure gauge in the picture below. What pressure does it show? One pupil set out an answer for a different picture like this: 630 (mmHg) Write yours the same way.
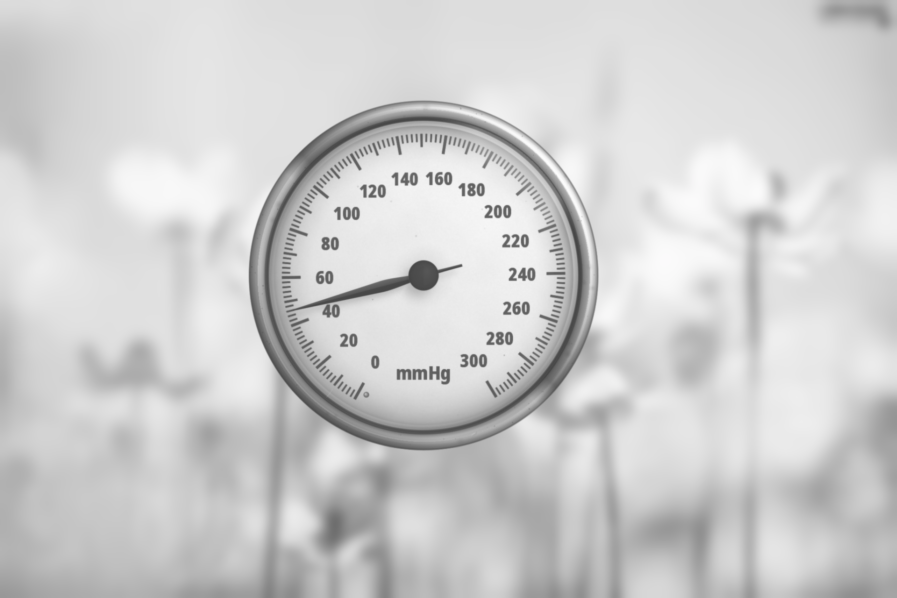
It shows 46 (mmHg)
